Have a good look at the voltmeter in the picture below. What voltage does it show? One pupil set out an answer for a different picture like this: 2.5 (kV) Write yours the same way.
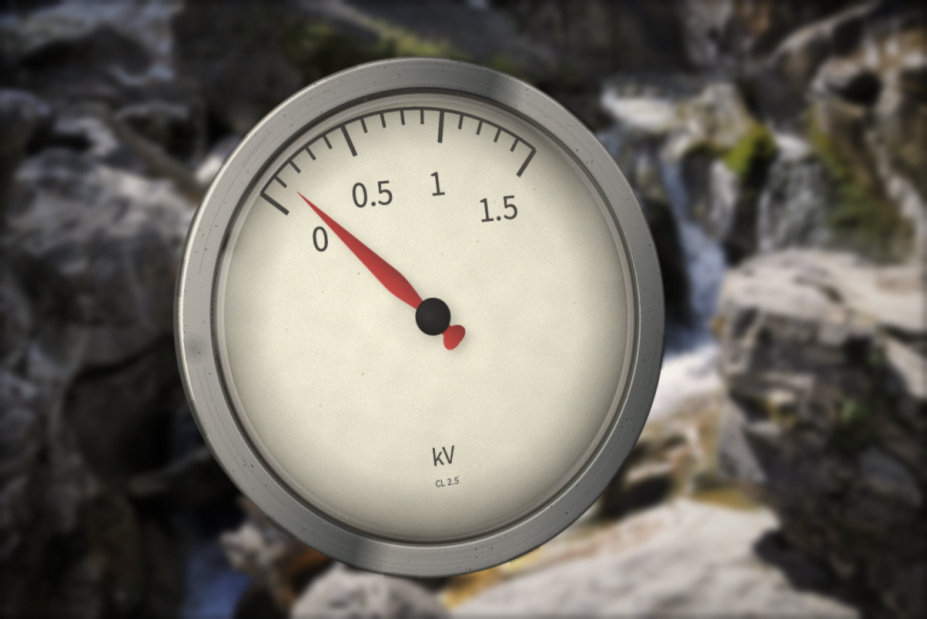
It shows 0.1 (kV)
